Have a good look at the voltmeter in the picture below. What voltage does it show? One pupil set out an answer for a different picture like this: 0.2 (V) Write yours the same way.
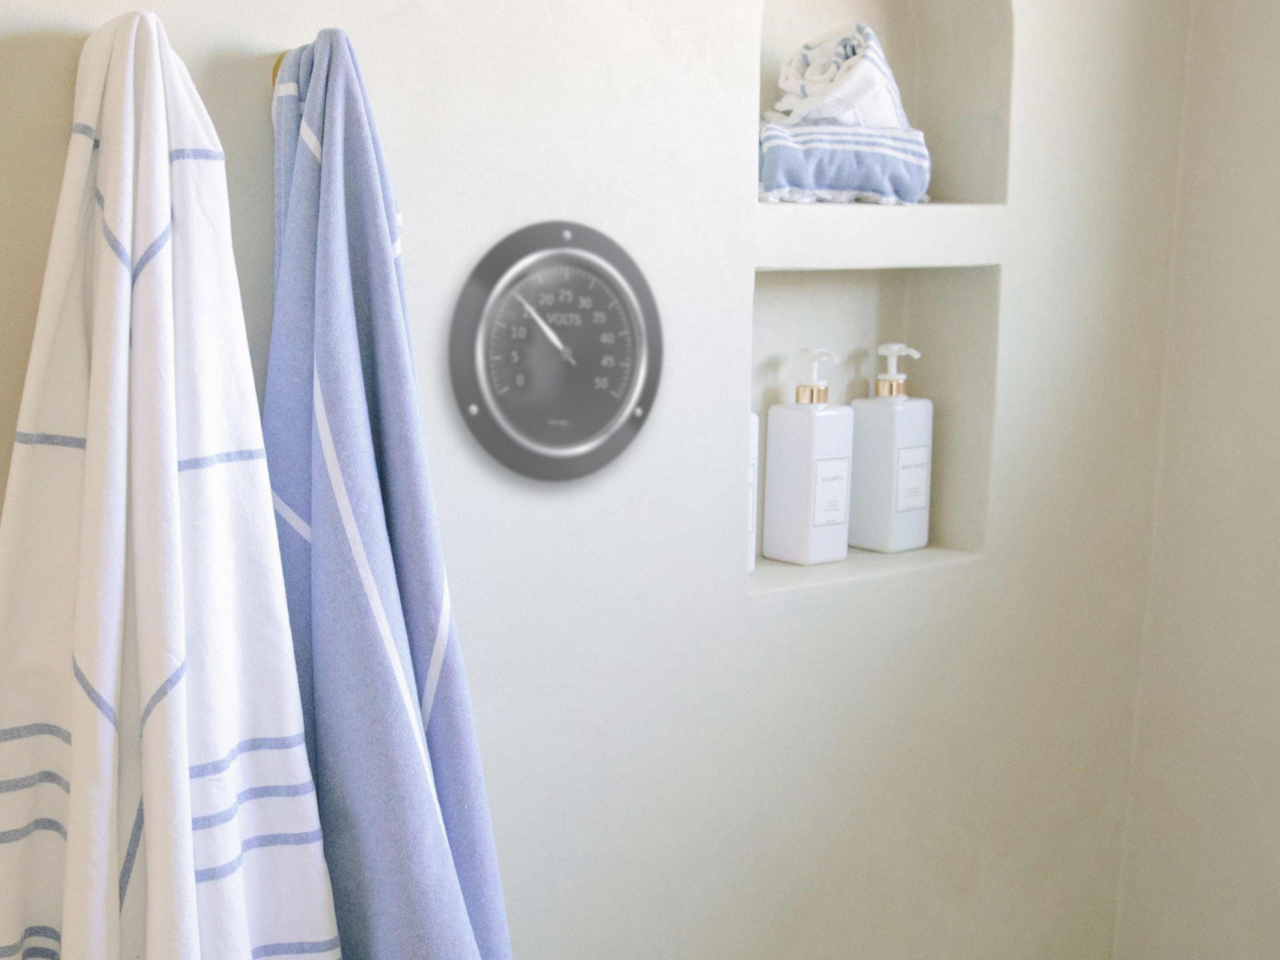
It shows 15 (V)
